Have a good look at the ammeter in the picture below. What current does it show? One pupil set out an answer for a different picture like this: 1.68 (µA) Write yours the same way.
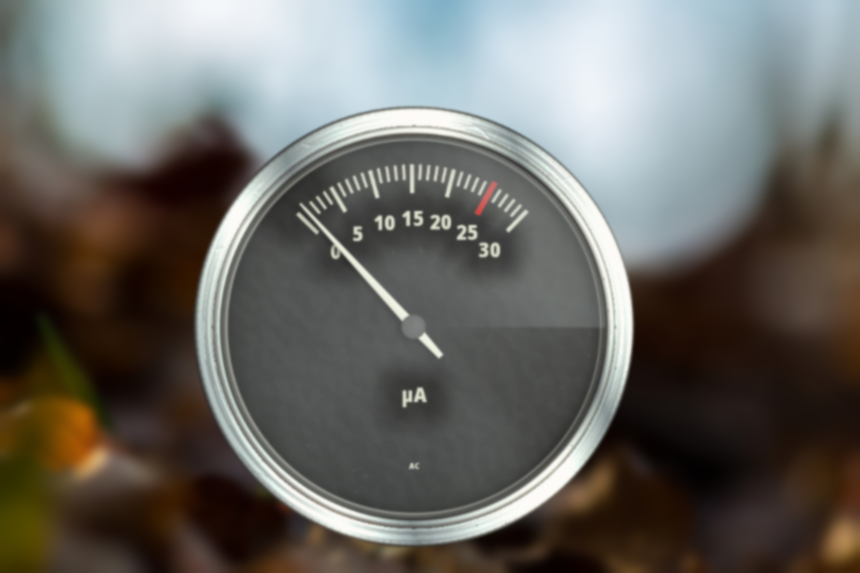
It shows 1 (µA)
